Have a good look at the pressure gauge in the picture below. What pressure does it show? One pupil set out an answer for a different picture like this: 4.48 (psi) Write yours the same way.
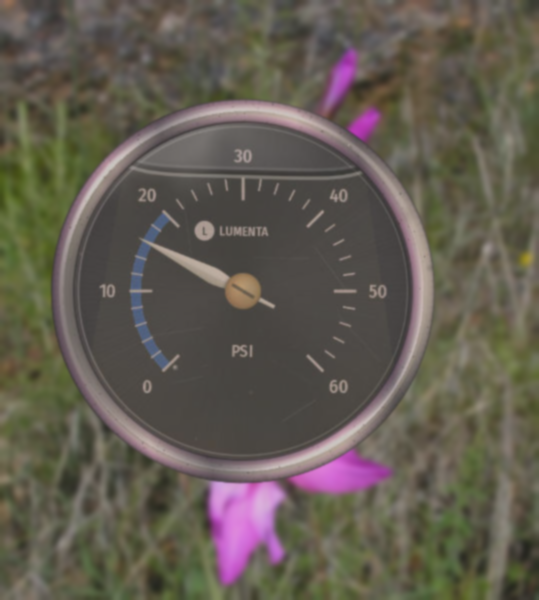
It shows 16 (psi)
